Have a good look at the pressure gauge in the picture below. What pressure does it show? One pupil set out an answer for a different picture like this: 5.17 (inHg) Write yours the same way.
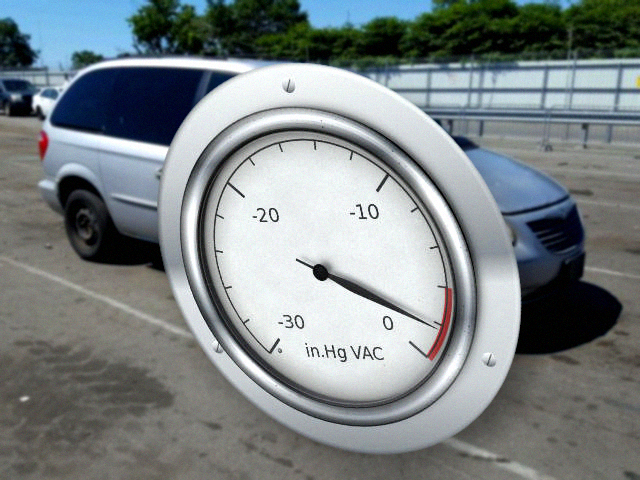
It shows -2 (inHg)
